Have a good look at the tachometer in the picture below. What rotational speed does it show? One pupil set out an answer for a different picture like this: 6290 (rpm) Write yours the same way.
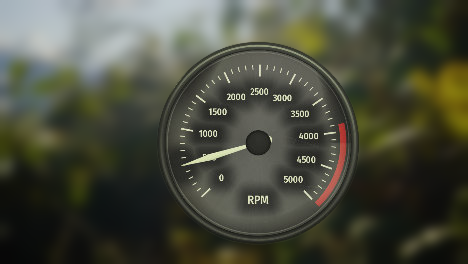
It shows 500 (rpm)
